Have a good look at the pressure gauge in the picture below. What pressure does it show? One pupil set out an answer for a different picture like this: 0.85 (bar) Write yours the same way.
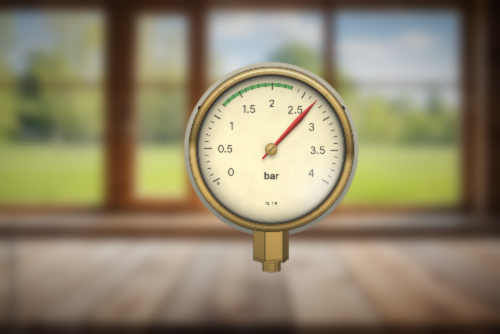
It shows 2.7 (bar)
